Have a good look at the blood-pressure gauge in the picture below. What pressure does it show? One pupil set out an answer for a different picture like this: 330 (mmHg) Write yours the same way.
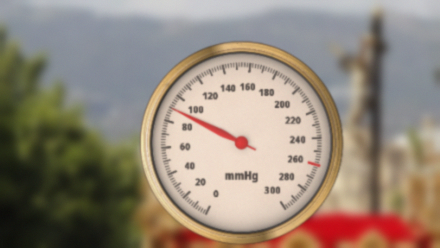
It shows 90 (mmHg)
